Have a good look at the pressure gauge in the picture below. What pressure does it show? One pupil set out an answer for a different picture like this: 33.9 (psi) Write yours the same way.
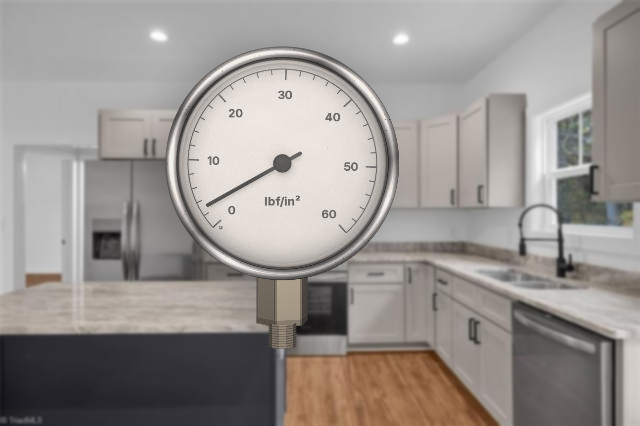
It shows 3 (psi)
